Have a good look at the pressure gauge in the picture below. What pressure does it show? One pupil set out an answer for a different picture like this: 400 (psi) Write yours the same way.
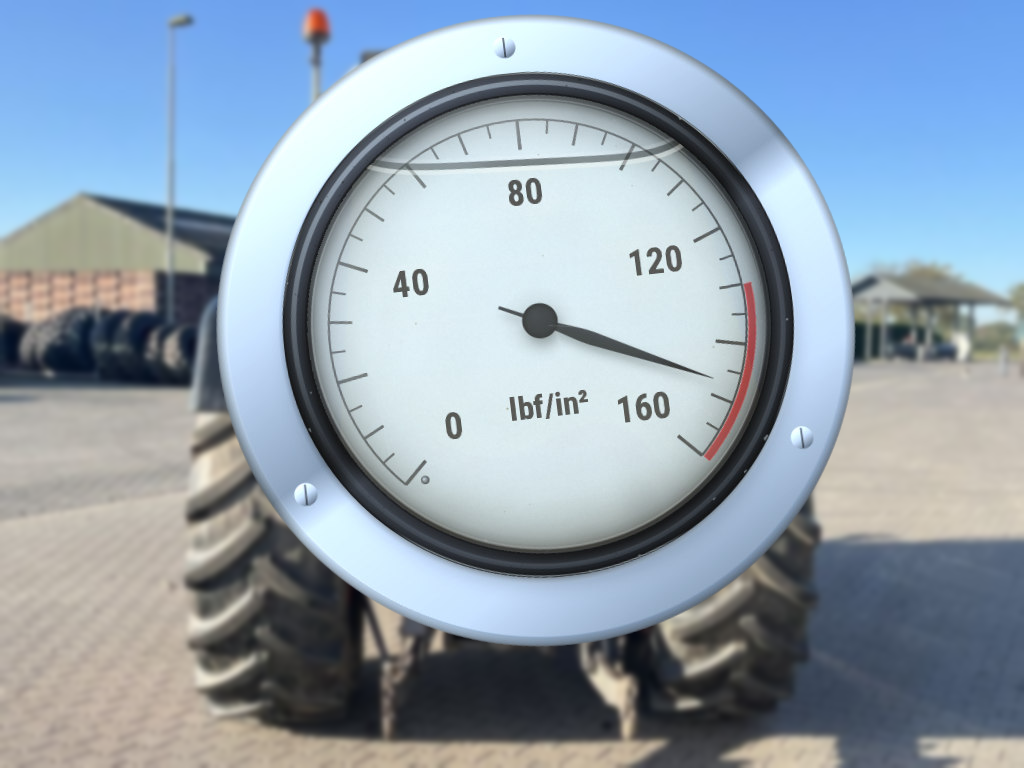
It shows 147.5 (psi)
